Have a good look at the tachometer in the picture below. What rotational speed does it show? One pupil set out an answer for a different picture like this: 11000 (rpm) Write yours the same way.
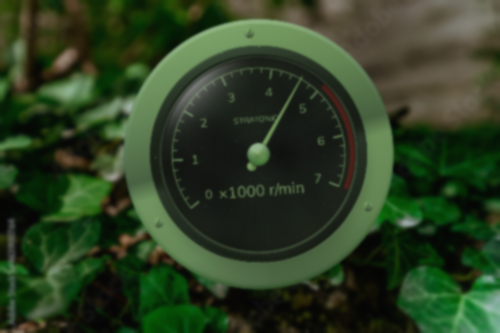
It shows 4600 (rpm)
